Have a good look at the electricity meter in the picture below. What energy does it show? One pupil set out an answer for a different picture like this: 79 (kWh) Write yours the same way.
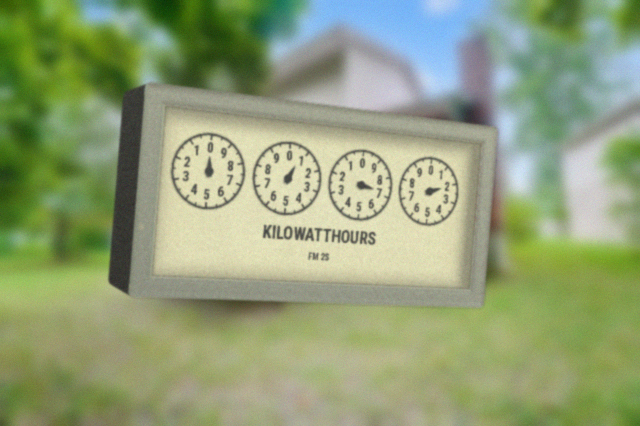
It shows 72 (kWh)
